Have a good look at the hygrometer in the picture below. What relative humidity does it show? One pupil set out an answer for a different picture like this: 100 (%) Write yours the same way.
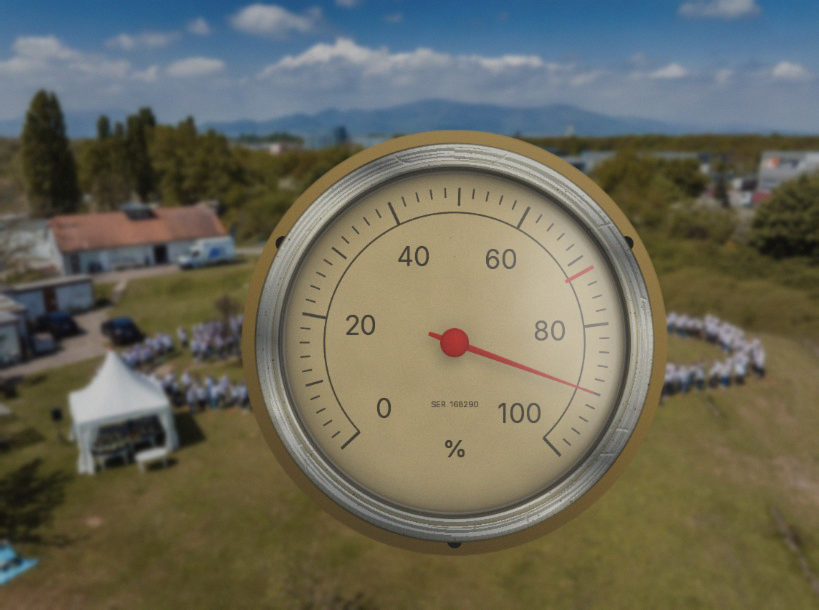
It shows 90 (%)
